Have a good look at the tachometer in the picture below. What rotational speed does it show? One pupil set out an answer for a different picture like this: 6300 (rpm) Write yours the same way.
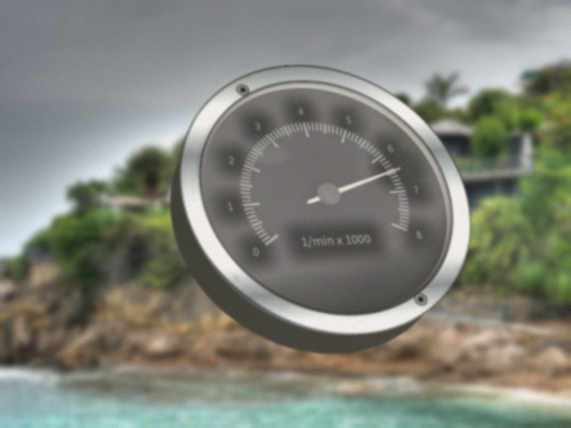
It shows 6500 (rpm)
